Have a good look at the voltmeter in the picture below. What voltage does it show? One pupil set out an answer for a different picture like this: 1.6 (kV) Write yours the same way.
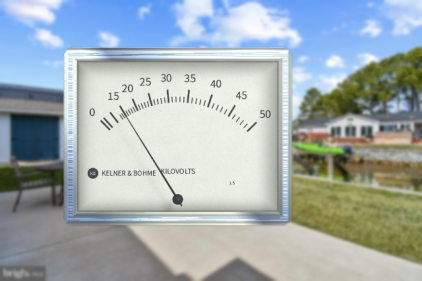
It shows 15 (kV)
